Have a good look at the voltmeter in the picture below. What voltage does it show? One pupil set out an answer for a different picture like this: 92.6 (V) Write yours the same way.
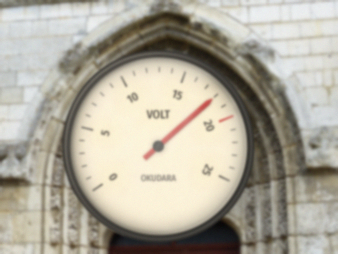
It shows 18 (V)
